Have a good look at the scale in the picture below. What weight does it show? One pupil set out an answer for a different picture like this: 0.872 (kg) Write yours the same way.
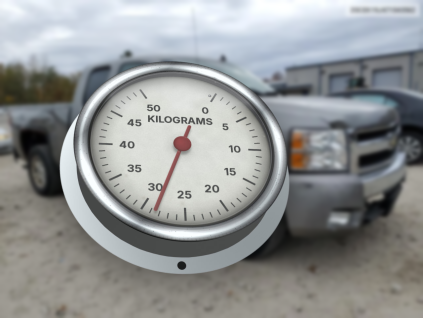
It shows 28.5 (kg)
